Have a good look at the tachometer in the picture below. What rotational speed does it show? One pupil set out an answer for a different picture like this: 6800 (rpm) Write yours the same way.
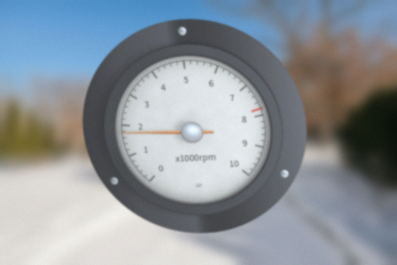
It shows 1800 (rpm)
